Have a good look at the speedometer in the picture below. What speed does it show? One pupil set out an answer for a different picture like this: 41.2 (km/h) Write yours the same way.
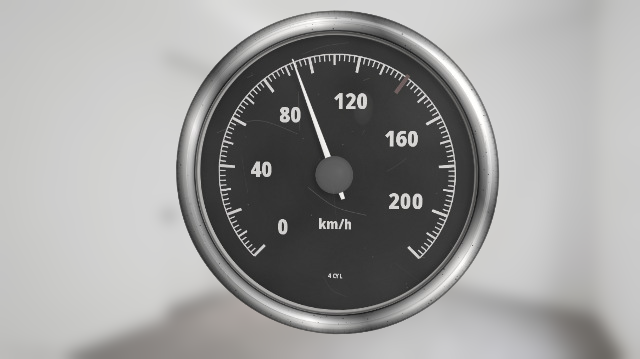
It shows 94 (km/h)
